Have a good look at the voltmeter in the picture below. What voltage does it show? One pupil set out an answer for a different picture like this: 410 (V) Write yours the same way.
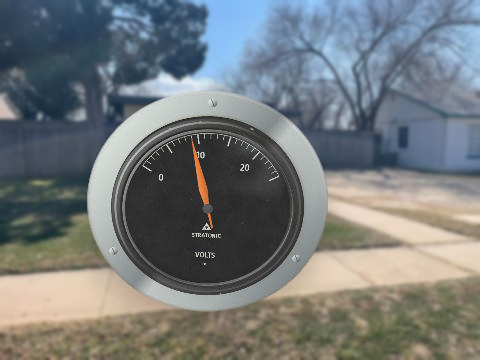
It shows 9 (V)
